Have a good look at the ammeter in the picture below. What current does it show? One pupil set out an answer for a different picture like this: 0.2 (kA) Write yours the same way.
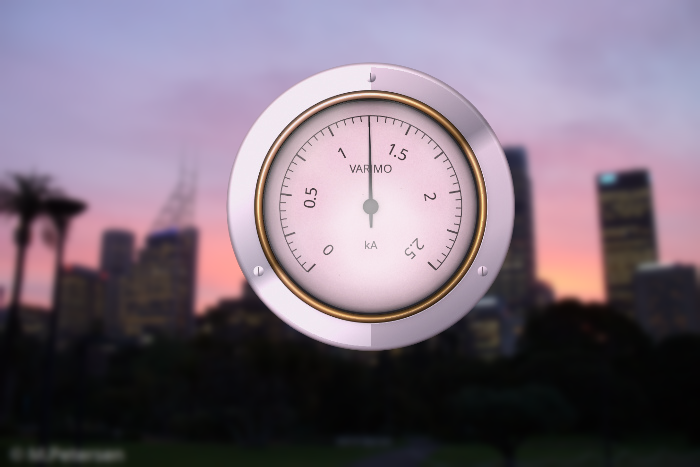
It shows 1.25 (kA)
